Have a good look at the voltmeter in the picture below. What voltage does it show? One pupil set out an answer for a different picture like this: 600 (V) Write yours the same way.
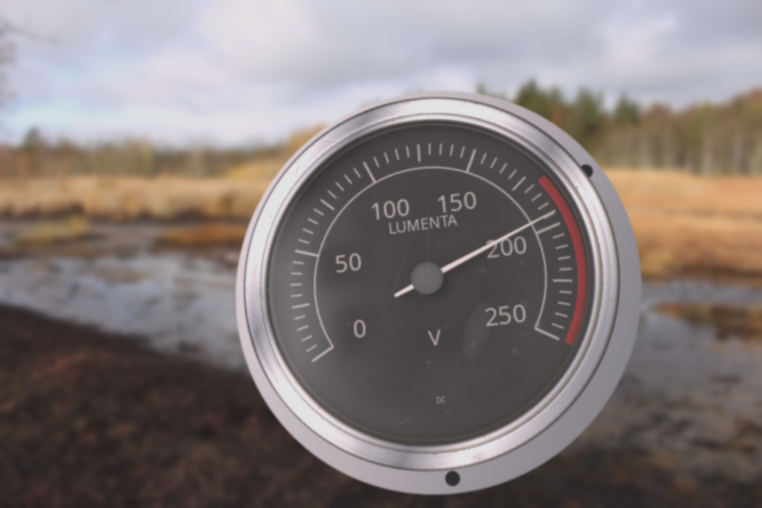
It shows 195 (V)
